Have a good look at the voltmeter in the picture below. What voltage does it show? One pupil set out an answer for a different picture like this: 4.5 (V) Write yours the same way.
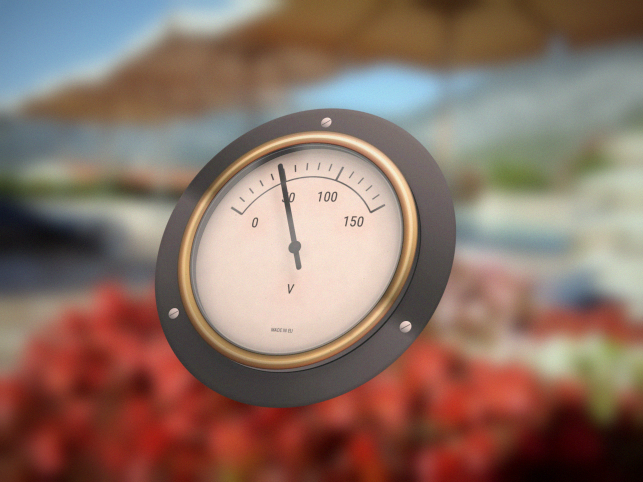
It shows 50 (V)
